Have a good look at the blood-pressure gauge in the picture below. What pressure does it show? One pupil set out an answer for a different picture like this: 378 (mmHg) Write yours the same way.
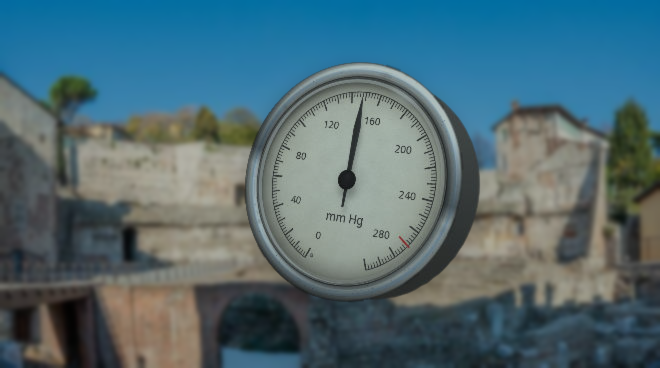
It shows 150 (mmHg)
